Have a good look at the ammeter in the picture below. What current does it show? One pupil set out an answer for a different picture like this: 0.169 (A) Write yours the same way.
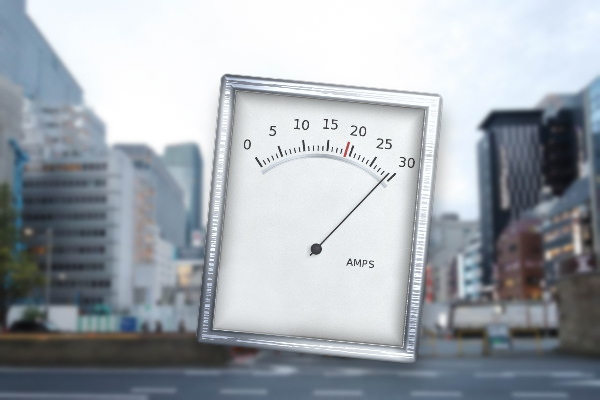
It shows 29 (A)
